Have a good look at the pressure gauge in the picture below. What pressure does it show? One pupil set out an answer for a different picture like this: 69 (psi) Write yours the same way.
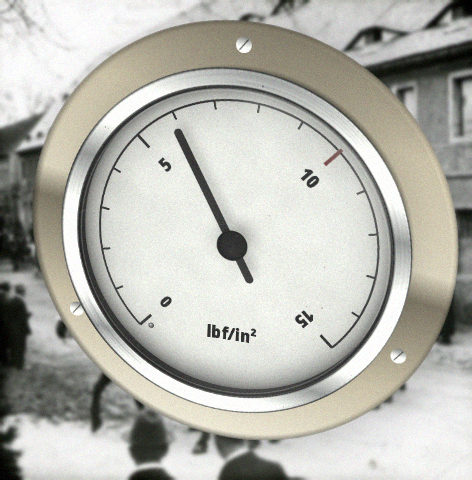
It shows 6 (psi)
